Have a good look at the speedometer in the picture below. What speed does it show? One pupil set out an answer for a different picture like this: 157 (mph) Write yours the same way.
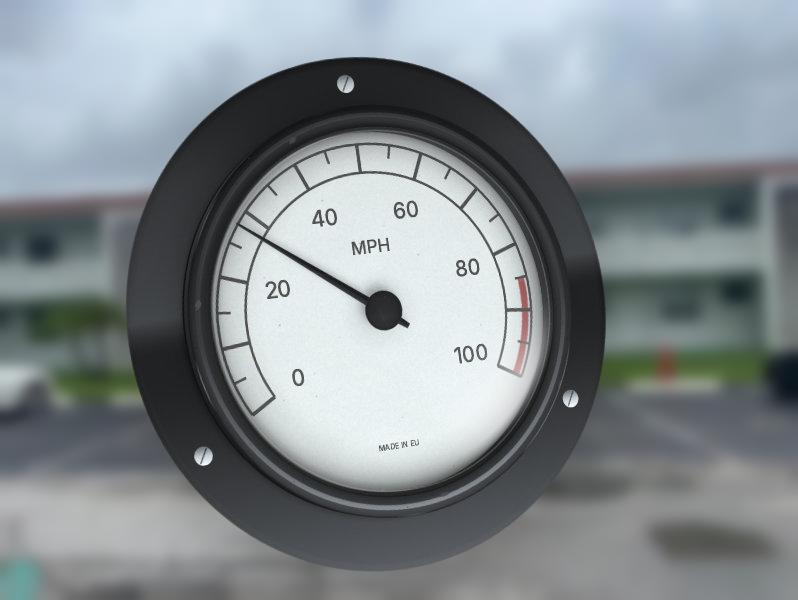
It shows 27.5 (mph)
